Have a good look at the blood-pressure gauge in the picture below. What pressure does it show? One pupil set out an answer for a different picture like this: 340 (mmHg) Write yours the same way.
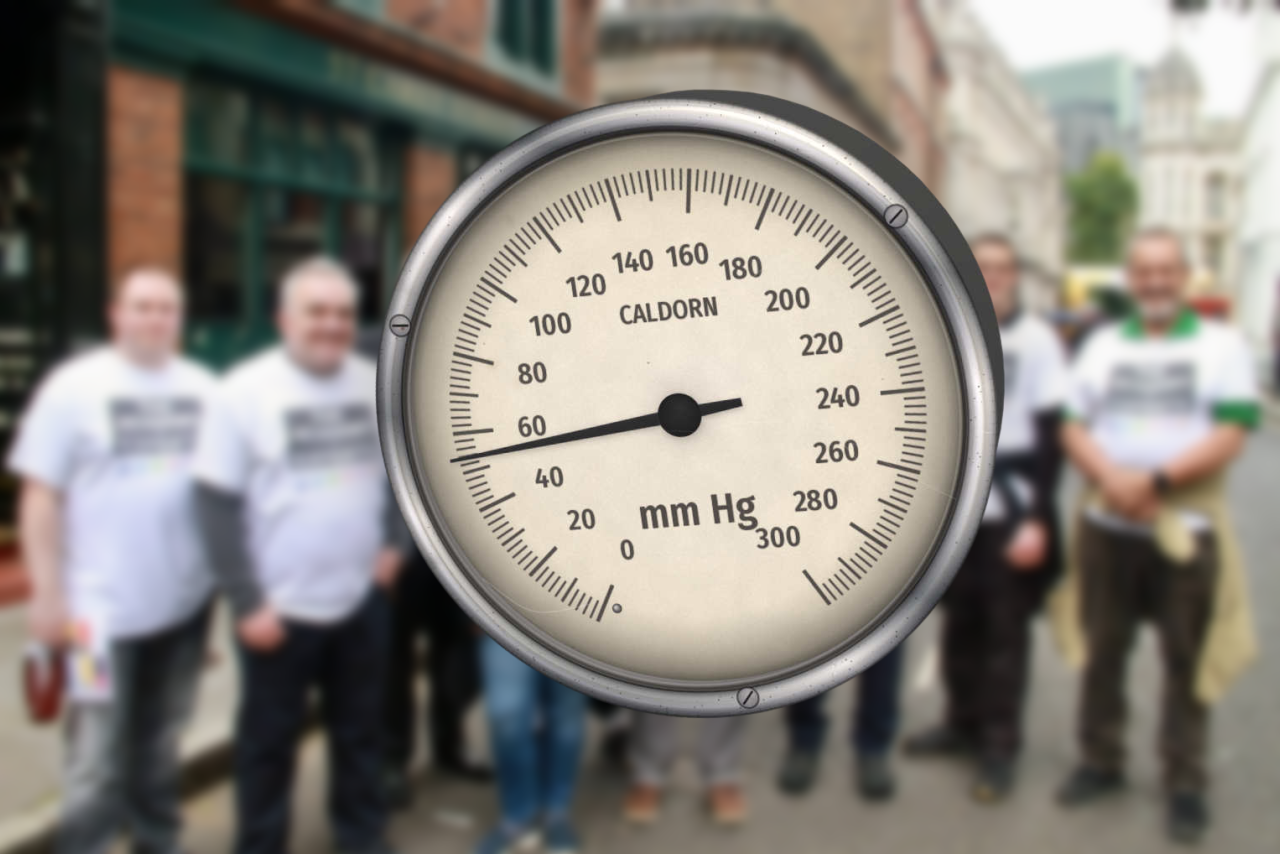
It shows 54 (mmHg)
